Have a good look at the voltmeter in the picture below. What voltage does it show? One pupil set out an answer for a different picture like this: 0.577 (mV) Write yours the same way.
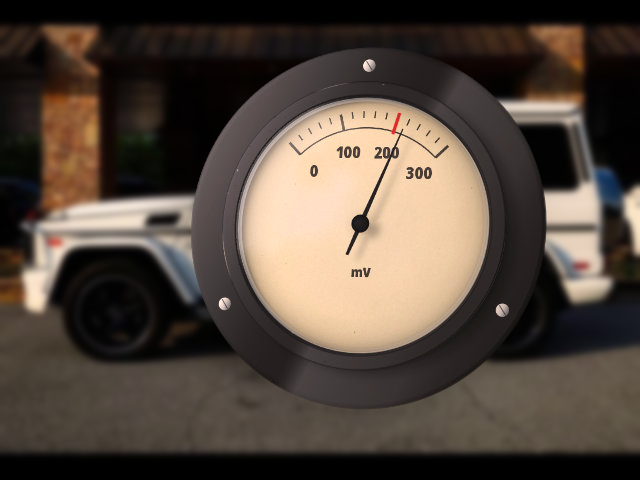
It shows 220 (mV)
